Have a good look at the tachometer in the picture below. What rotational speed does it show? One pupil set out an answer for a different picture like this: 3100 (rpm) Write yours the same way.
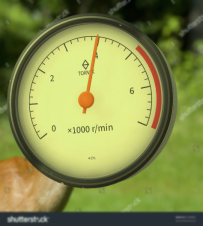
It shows 4000 (rpm)
